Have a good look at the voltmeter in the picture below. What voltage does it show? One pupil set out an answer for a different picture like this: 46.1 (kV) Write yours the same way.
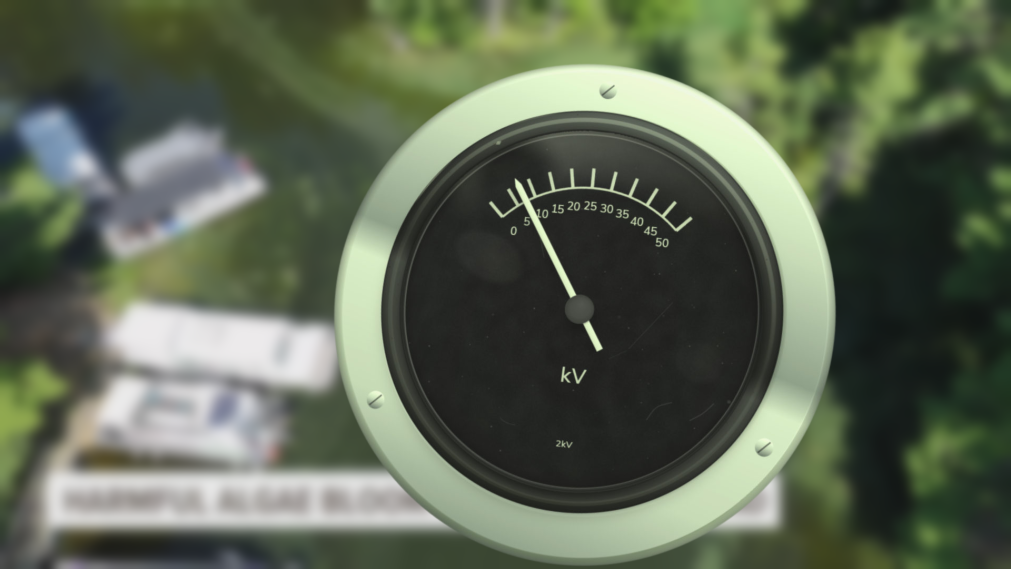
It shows 7.5 (kV)
